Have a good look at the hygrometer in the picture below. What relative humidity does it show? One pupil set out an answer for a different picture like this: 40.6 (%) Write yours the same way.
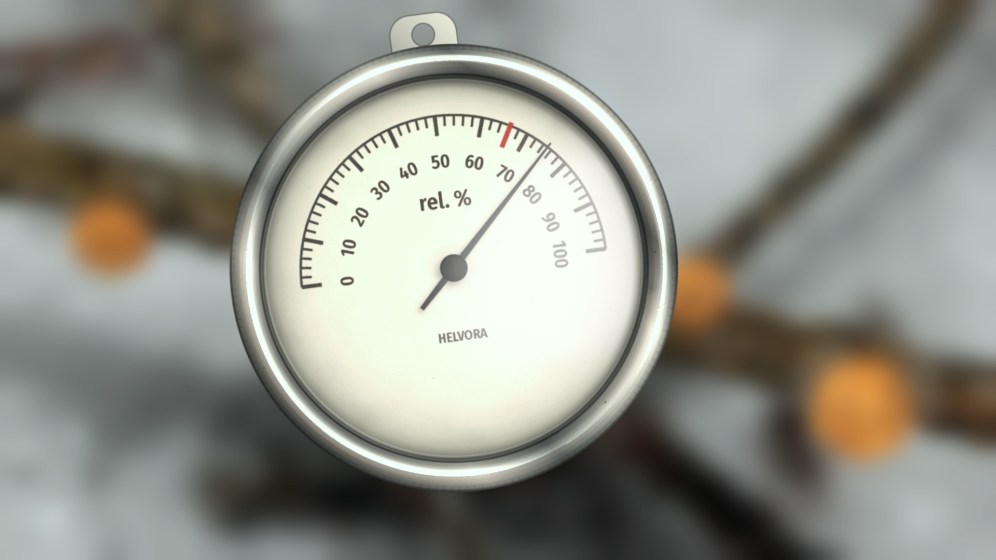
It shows 75 (%)
